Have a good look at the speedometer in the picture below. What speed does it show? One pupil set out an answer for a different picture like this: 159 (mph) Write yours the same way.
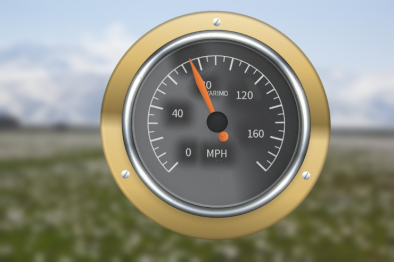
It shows 75 (mph)
